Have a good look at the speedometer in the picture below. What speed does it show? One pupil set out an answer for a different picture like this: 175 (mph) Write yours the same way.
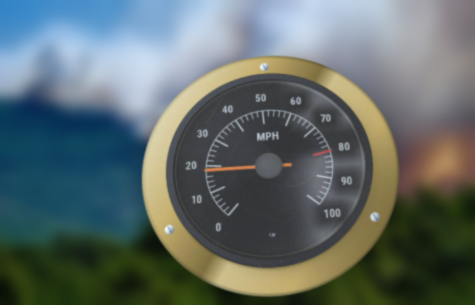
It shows 18 (mph)
